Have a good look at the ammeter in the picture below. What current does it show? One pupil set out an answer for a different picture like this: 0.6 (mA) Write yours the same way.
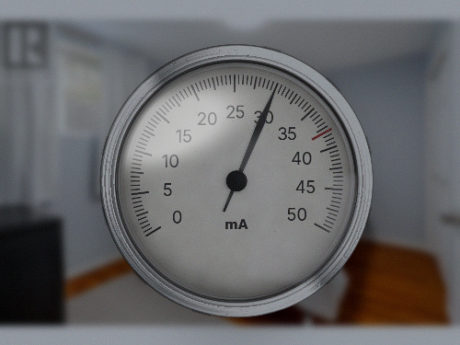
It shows 30 (mA)
